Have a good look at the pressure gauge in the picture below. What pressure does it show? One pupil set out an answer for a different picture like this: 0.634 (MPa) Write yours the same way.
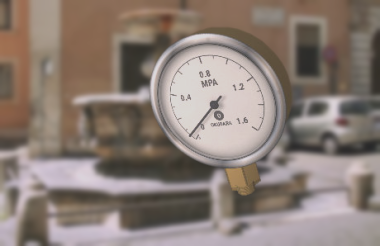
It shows 0.05 (MPa)
